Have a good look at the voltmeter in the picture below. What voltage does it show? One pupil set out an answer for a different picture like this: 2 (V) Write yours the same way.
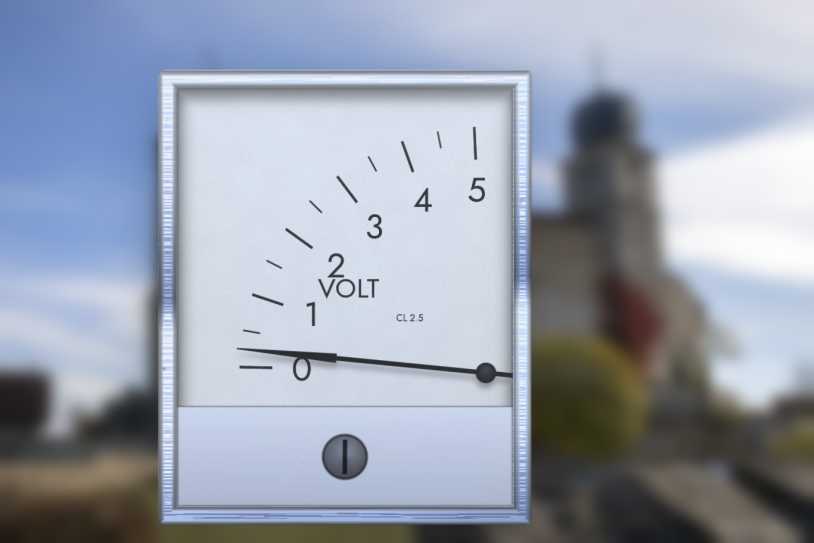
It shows 0.25 (V)
